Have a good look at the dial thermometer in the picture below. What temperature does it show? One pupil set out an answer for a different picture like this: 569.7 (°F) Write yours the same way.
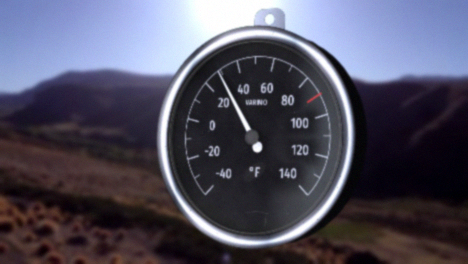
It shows 30 (°F)
